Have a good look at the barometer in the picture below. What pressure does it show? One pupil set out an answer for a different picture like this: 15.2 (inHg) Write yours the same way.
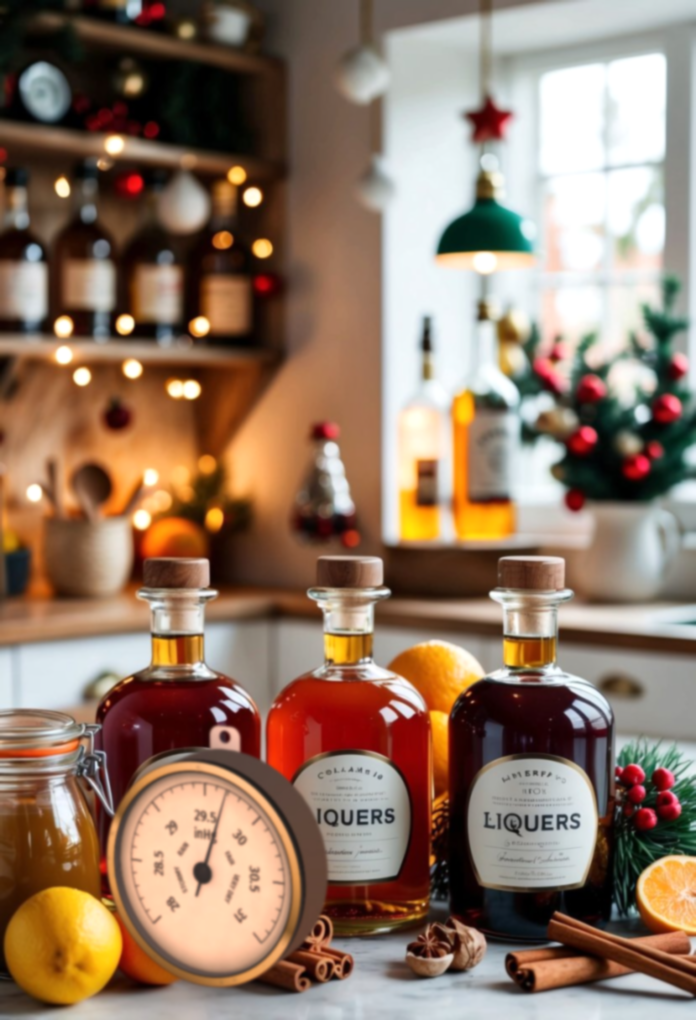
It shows 29.7 (inHg)
